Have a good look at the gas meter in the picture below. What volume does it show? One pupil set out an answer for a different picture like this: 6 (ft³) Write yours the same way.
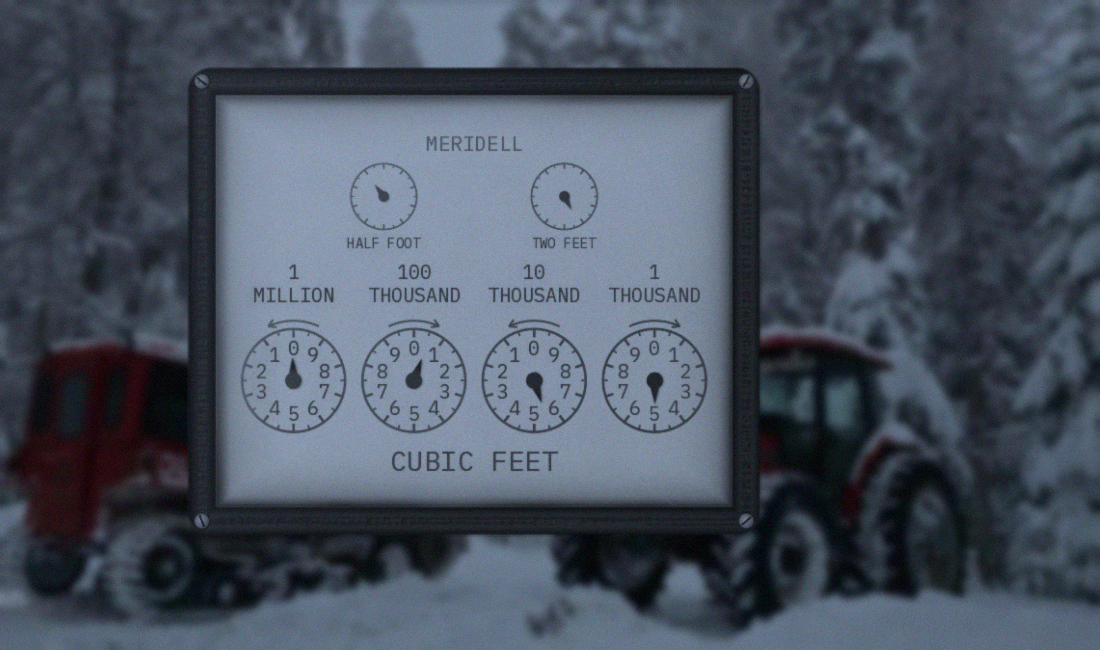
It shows 5500 (ft³)
